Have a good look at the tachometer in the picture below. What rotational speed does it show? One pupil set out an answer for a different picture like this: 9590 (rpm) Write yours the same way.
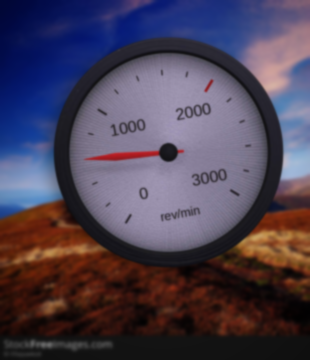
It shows 600 (rpm)
